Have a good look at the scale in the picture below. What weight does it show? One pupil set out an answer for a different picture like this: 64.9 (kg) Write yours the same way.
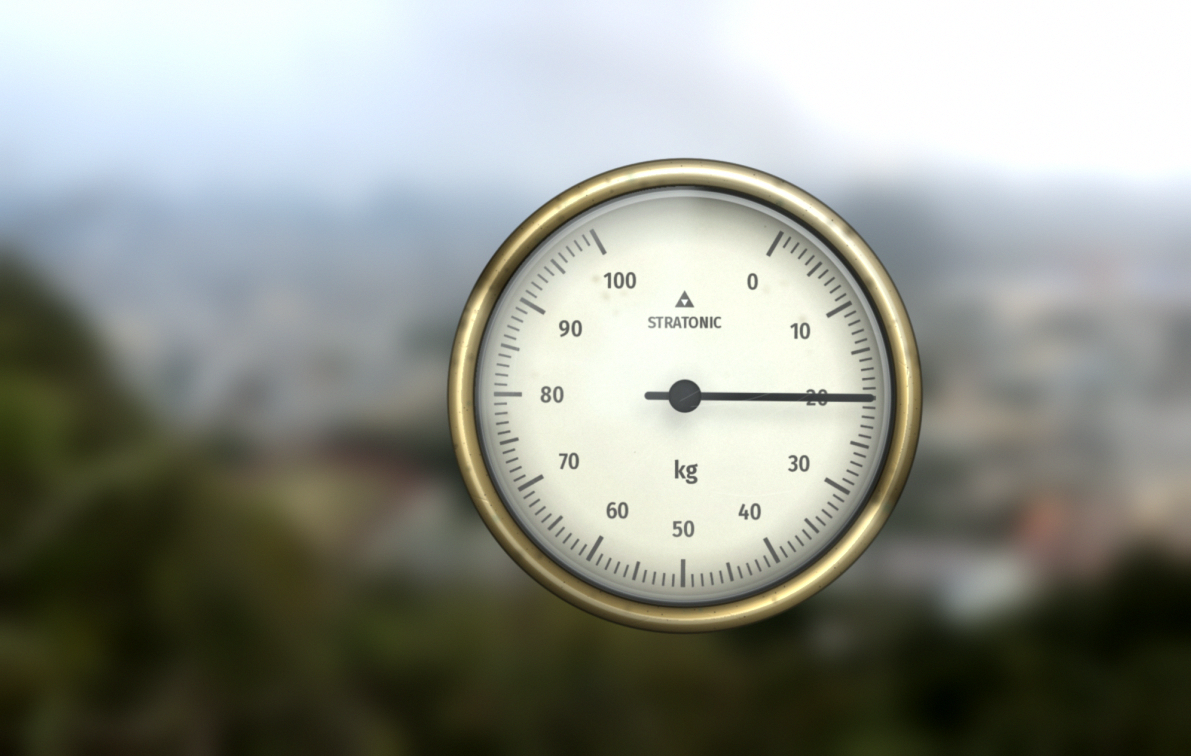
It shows 20 (kg)
